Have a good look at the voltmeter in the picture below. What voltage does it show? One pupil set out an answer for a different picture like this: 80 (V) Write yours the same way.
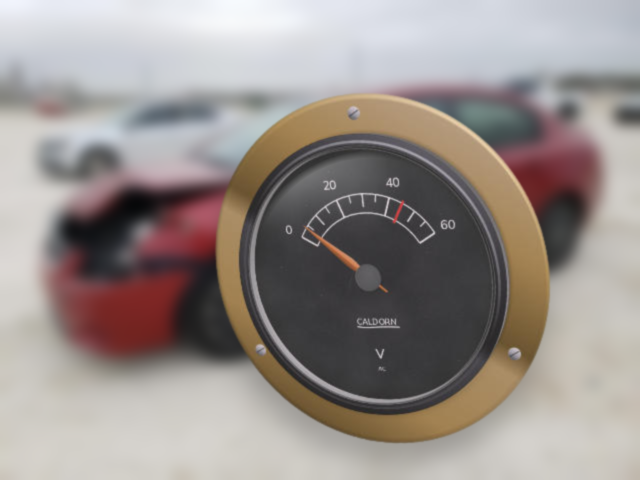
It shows 5 (V)
